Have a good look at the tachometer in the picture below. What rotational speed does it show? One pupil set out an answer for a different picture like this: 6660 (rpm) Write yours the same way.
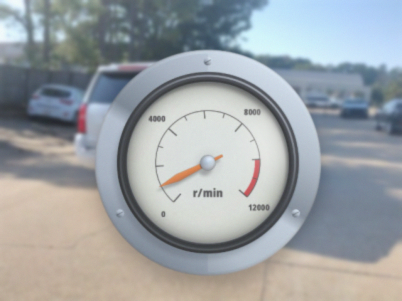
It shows 1000 (rpm)
